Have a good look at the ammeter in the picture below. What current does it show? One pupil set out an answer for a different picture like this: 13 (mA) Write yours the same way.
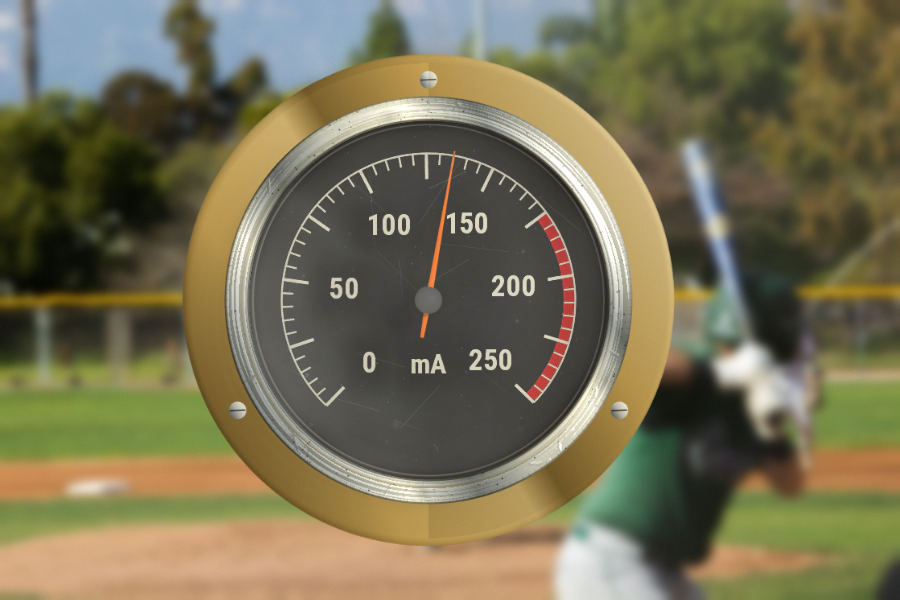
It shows 135 (mA)
